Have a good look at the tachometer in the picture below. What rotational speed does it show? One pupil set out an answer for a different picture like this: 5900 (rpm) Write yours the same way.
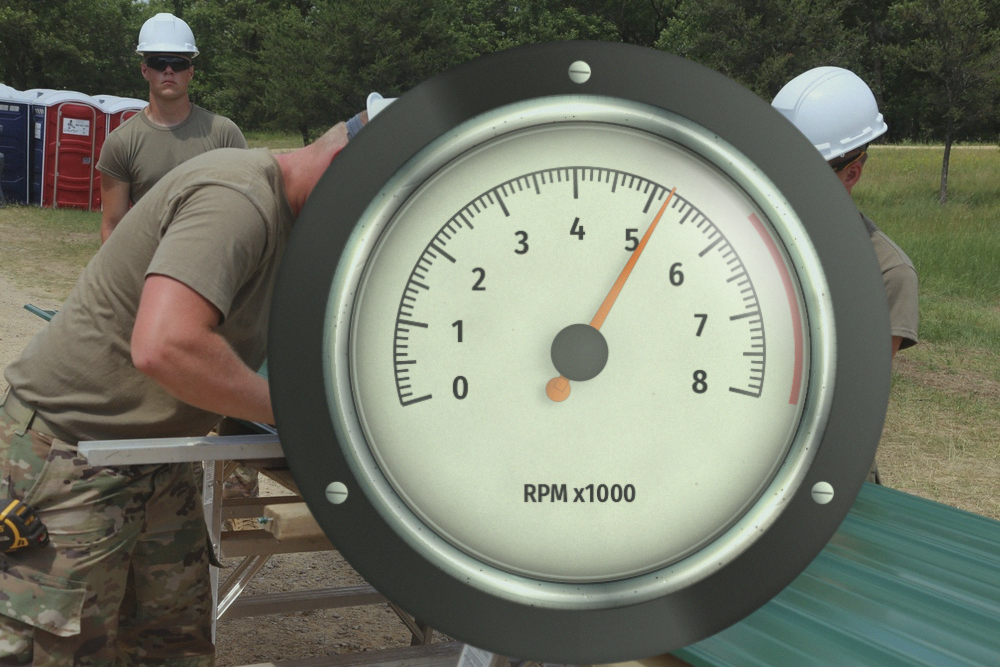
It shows 5200 (rpm)
